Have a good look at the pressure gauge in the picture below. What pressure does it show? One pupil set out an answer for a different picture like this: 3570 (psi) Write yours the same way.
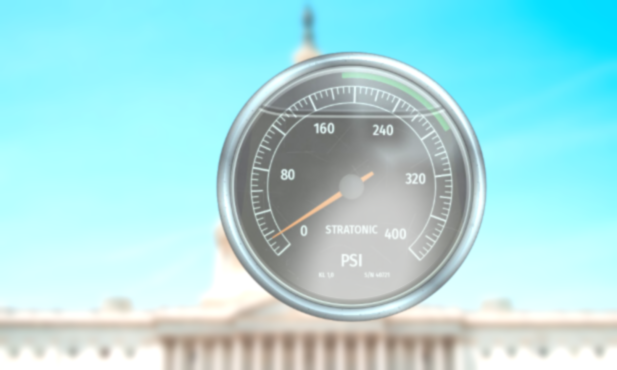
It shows 15 (psi)
